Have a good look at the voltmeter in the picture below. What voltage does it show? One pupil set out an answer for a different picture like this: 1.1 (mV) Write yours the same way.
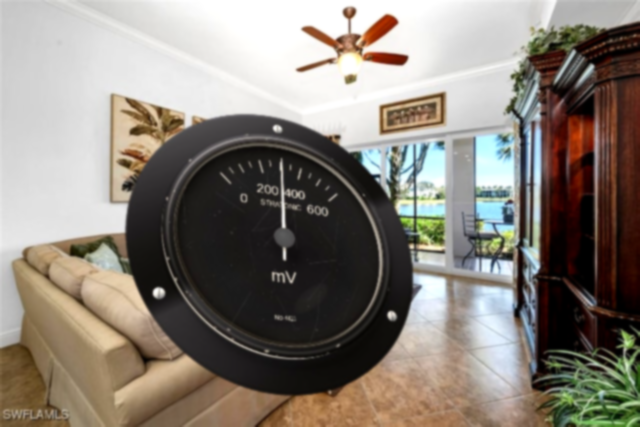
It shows 300 (mV)
